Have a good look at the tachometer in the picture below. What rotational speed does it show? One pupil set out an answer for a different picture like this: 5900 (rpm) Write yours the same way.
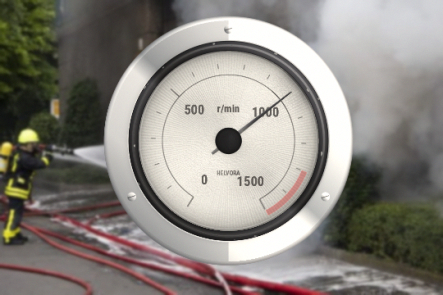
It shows 1000 (rpm)
